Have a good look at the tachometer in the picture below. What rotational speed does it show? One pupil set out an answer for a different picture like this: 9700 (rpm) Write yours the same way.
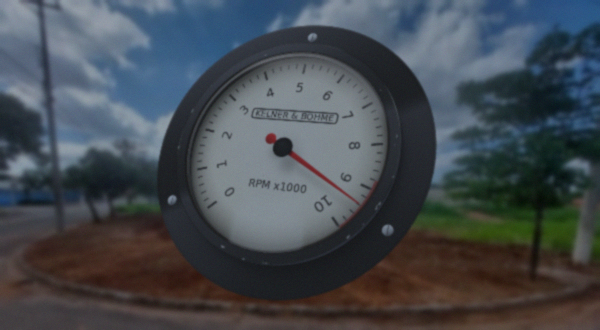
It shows 9400 (rpm)
